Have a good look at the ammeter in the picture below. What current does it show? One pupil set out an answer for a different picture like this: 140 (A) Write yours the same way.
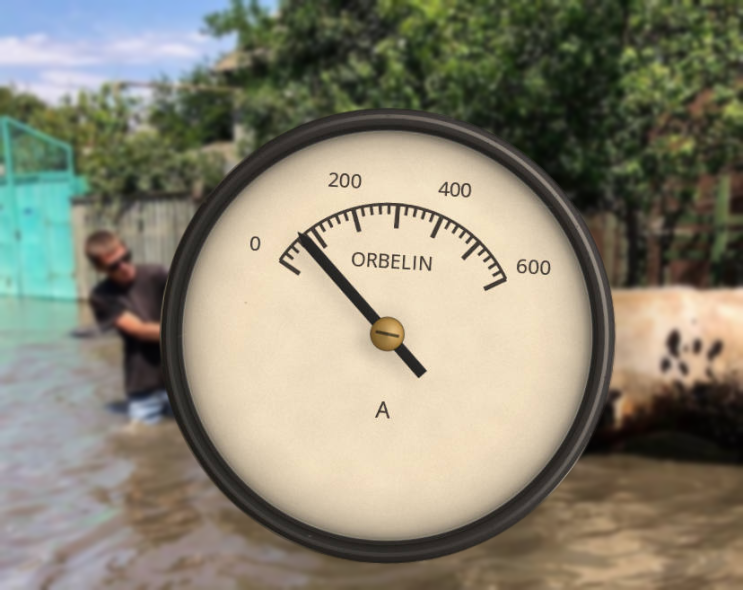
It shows 70 (A)
